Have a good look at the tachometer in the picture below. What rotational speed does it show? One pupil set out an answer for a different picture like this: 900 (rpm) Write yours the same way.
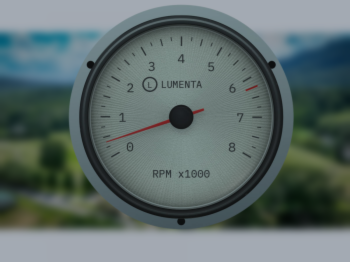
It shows 375 (rpm)
